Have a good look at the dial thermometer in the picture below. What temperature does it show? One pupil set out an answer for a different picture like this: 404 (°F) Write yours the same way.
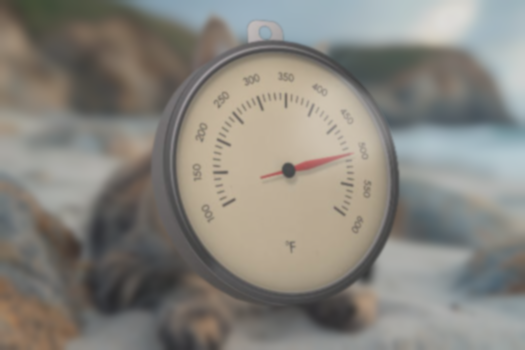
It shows 500 (°F)
